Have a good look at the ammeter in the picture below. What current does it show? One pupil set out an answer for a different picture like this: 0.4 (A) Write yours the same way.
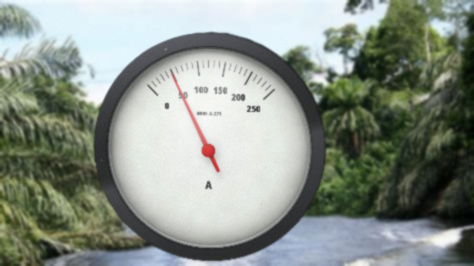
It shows 50 (A)
